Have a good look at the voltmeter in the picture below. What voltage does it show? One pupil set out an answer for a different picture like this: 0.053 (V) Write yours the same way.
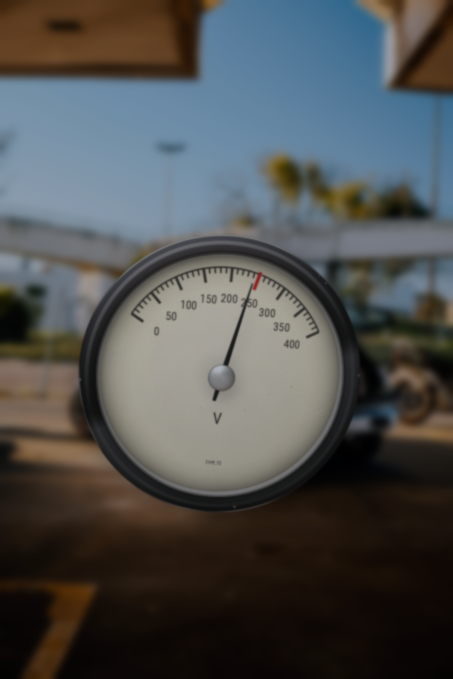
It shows 240 (V)
